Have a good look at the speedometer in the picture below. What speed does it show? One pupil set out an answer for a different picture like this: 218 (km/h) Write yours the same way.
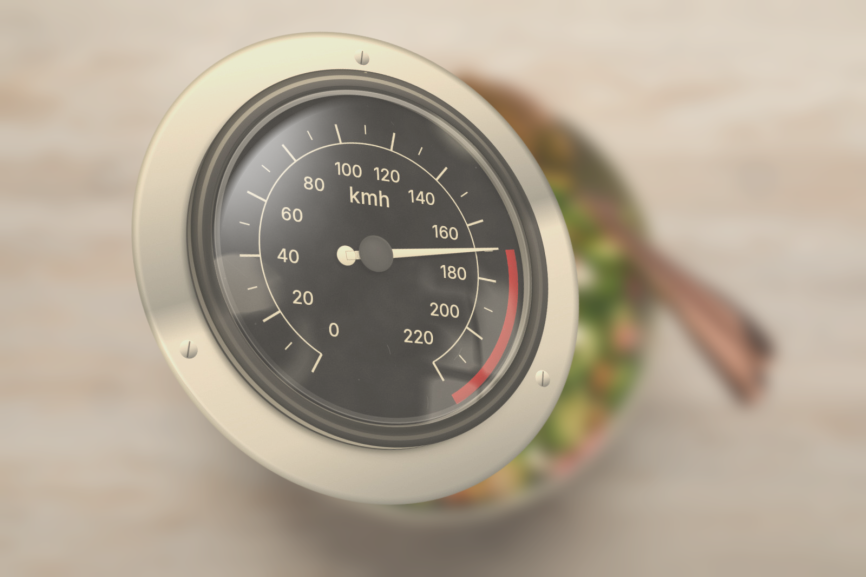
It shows 170 (km/h)
